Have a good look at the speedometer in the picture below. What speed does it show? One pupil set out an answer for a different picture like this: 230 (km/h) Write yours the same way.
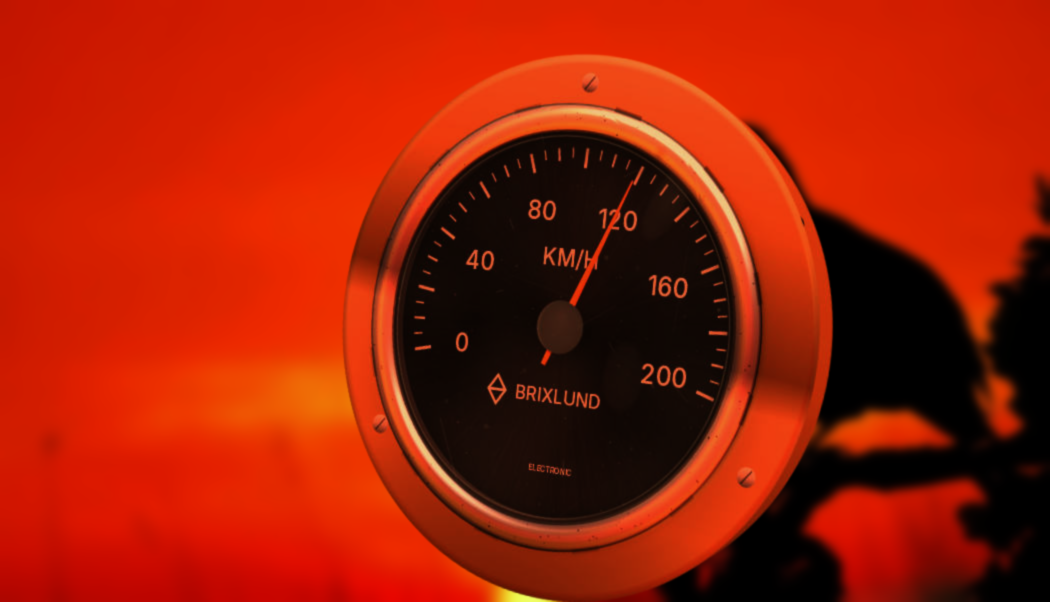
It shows 120 (km/h)
